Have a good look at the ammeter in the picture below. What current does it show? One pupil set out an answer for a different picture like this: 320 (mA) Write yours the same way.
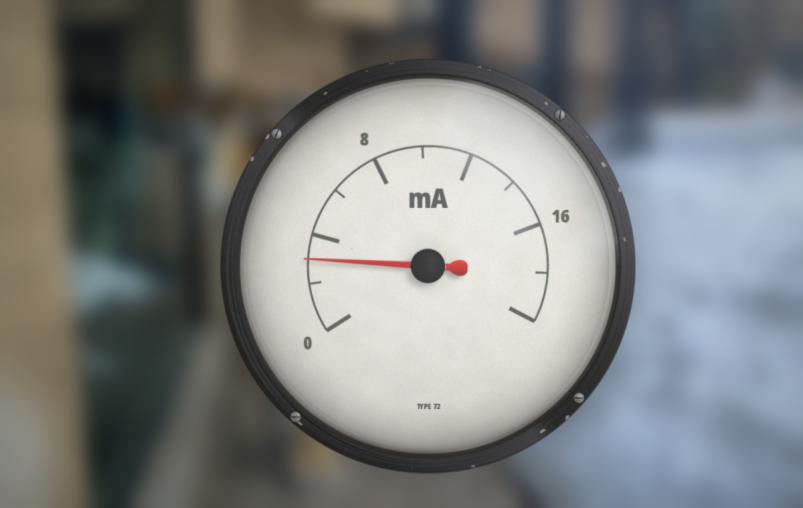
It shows 3 (mA)
